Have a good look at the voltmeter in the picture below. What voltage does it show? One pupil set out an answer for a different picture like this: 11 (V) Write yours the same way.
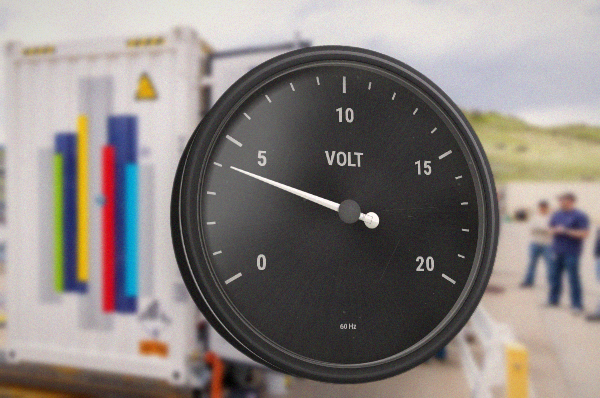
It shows 4 (V)
